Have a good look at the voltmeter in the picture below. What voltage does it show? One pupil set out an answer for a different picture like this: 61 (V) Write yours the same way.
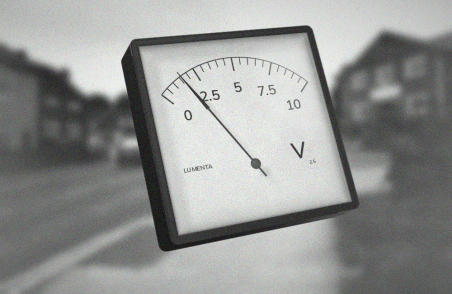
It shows 1.5 (V)
